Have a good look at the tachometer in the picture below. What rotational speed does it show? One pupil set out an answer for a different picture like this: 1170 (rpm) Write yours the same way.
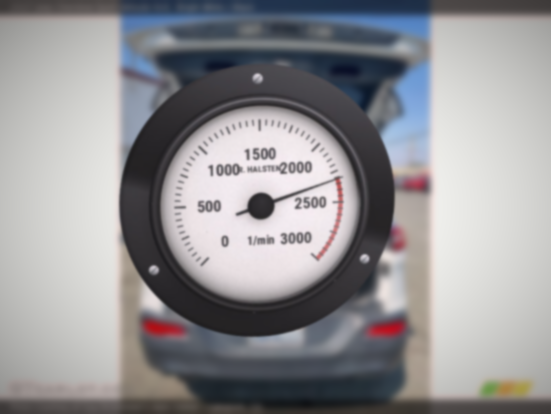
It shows 2300 (rpm)
